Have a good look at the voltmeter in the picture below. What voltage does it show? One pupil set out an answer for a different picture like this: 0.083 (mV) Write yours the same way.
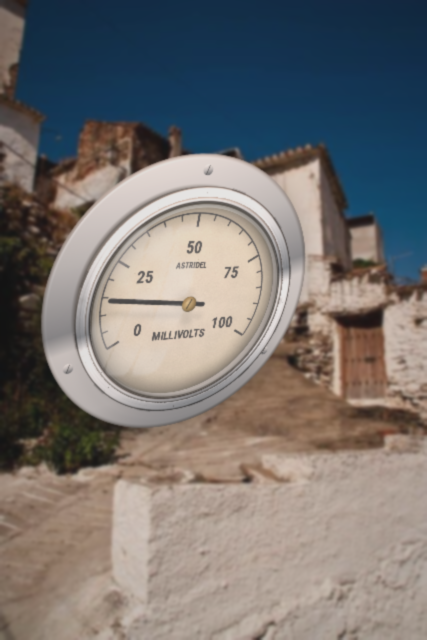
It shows 15 (mV)
